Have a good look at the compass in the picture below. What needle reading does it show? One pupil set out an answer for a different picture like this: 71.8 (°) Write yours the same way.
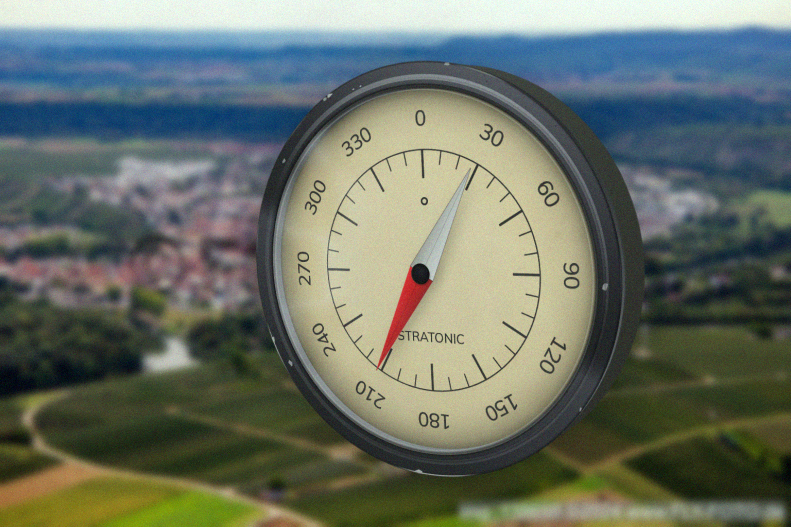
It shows 210 (°)
